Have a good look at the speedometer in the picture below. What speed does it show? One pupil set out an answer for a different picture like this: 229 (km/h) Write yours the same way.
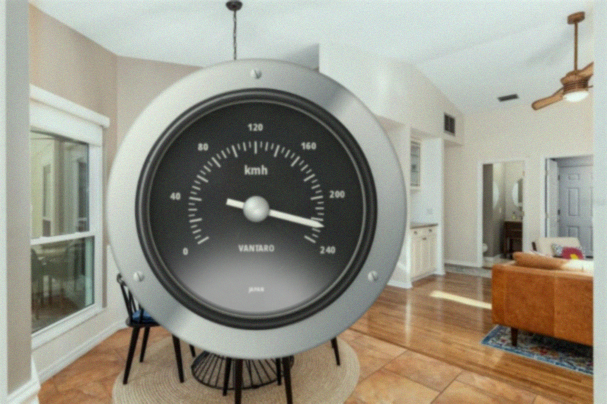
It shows 225 (km/h)
